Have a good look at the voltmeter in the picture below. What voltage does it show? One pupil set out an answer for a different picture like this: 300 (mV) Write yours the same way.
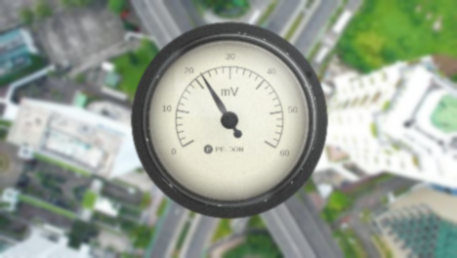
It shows 22 (mV)
